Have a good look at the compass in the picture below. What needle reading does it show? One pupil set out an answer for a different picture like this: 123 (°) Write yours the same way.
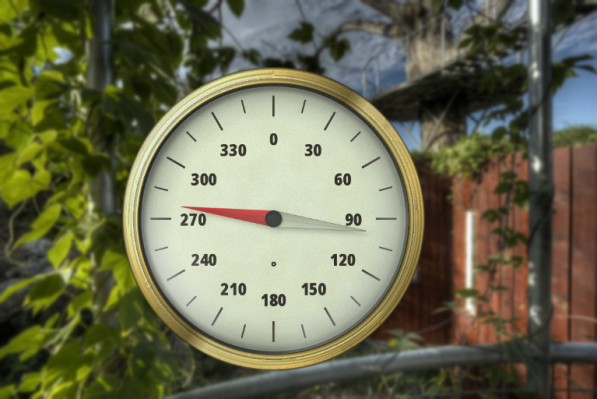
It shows 277.5 (°)
